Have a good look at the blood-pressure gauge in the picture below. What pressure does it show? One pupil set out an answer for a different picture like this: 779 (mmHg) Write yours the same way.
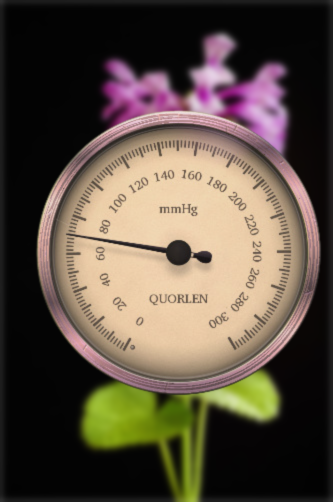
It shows 70 (mmHg)
